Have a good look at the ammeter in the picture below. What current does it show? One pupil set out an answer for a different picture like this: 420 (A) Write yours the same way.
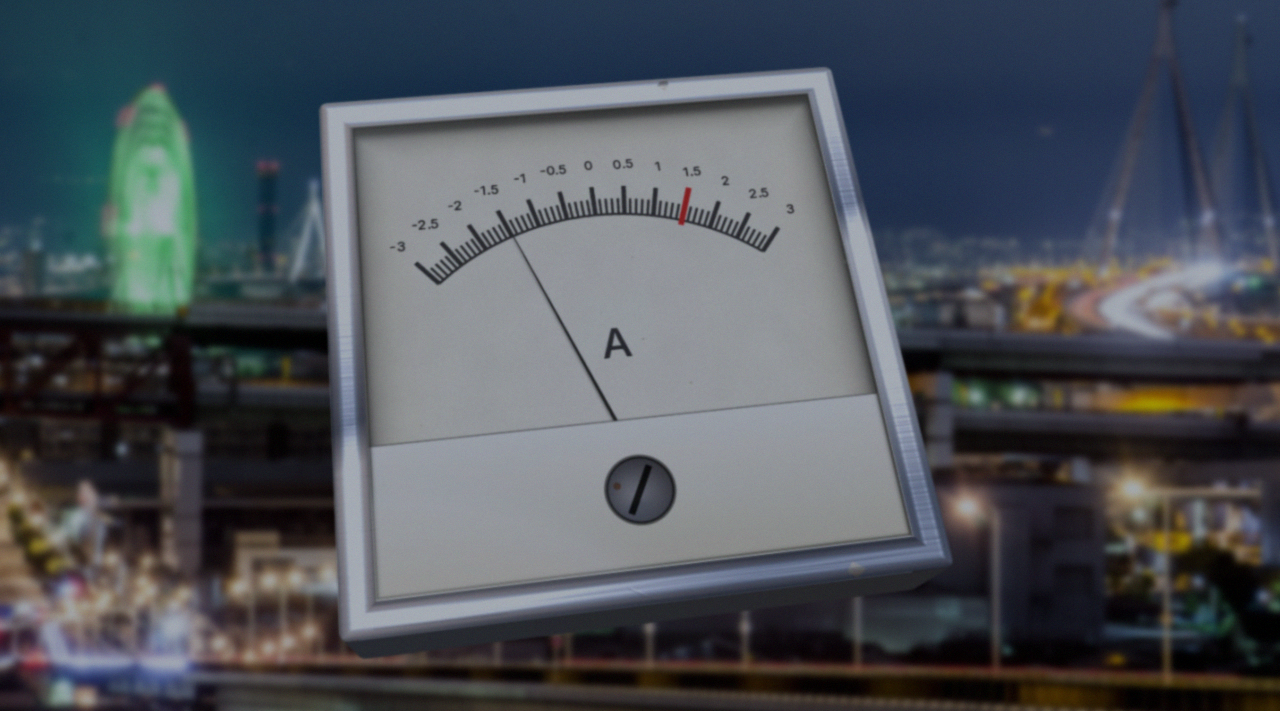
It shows -1.5 (A)
